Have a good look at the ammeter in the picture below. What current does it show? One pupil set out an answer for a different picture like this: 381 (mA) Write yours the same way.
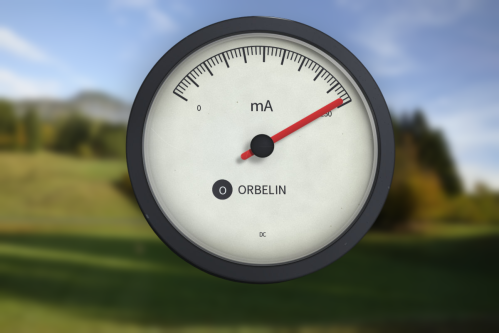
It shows 245 (mA)
